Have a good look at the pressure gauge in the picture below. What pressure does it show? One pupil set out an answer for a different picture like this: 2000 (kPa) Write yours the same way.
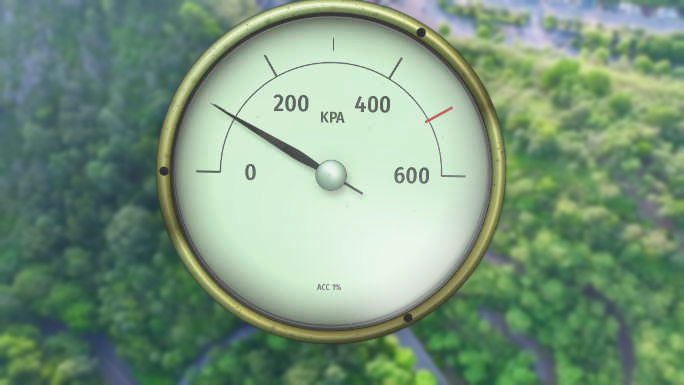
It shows 100 (kPa)
